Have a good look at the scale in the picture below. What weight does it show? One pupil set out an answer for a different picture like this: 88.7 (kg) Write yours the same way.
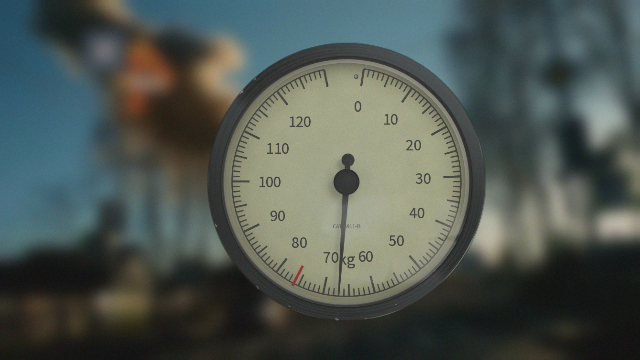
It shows 67 (kg)
